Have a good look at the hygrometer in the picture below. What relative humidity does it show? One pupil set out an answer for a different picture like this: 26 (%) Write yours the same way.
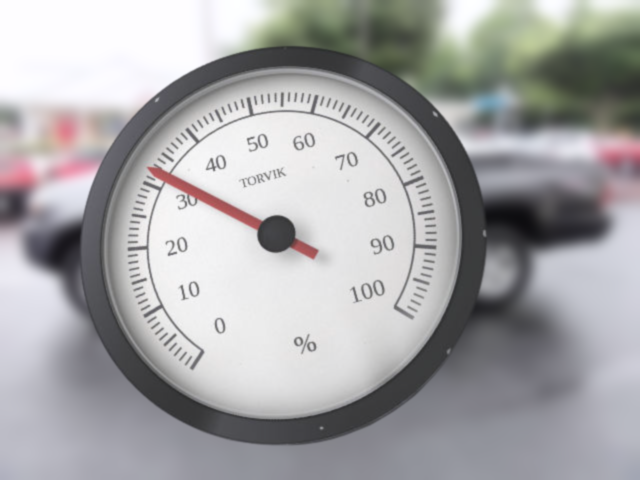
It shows 32 (%)
